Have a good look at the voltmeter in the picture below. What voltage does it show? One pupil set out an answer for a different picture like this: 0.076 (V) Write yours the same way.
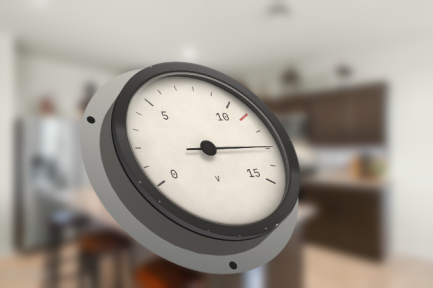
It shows 13 (V)
